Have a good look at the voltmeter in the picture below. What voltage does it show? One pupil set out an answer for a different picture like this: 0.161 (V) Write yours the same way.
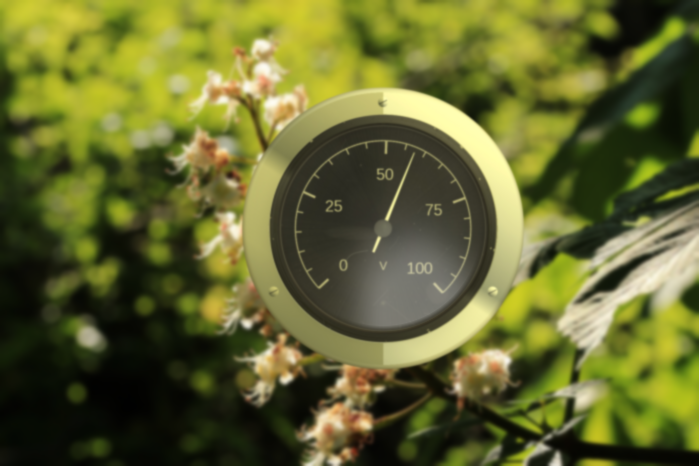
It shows 57.5 (V)
